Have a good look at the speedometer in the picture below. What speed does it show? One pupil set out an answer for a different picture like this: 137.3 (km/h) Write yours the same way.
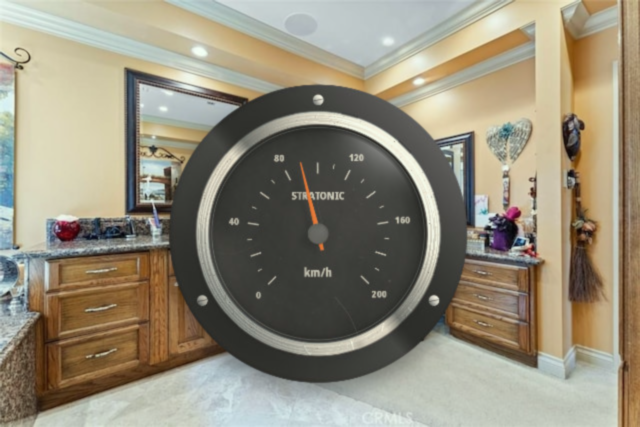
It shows 90 (km/h)
